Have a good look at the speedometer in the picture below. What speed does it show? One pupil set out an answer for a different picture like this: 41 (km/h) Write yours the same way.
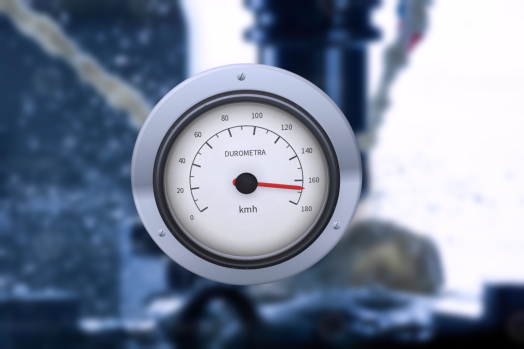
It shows 165 (km/h)
